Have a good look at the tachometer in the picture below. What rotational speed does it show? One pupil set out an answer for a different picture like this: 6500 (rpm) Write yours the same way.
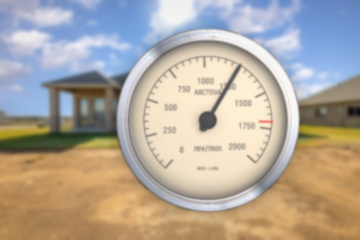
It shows 1250 (rpm)
